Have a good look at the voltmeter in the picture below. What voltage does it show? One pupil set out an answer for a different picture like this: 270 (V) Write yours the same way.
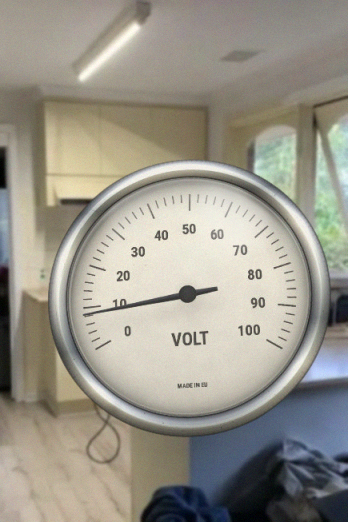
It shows 8 (V)
